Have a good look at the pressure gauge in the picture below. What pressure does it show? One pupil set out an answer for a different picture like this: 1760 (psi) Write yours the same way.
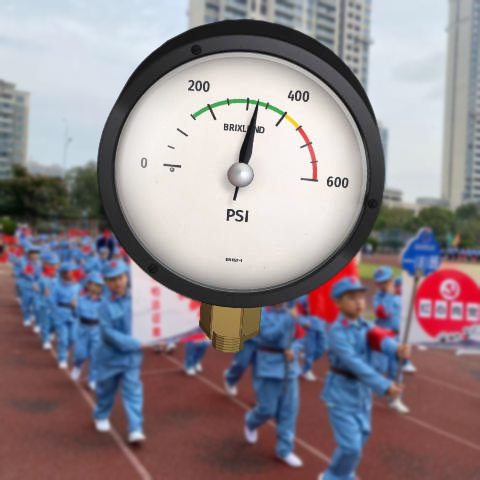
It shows 325 (psi)
